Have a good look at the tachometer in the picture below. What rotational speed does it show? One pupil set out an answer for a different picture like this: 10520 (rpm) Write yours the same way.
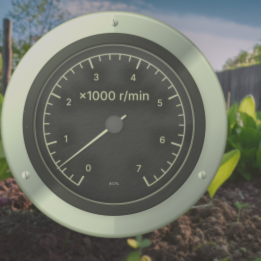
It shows 500 (rpm)
